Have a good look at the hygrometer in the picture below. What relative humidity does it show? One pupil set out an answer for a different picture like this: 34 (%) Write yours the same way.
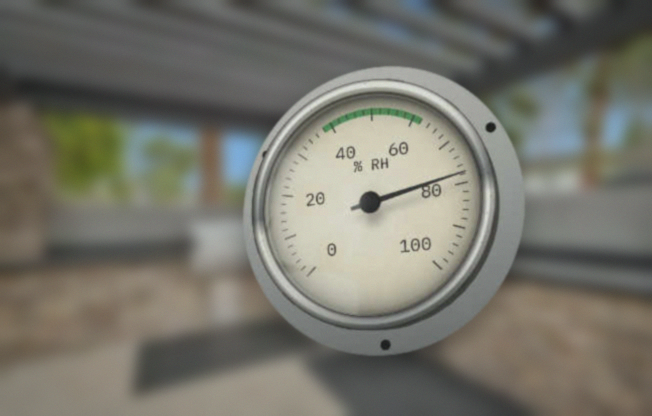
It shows 78 (%)
